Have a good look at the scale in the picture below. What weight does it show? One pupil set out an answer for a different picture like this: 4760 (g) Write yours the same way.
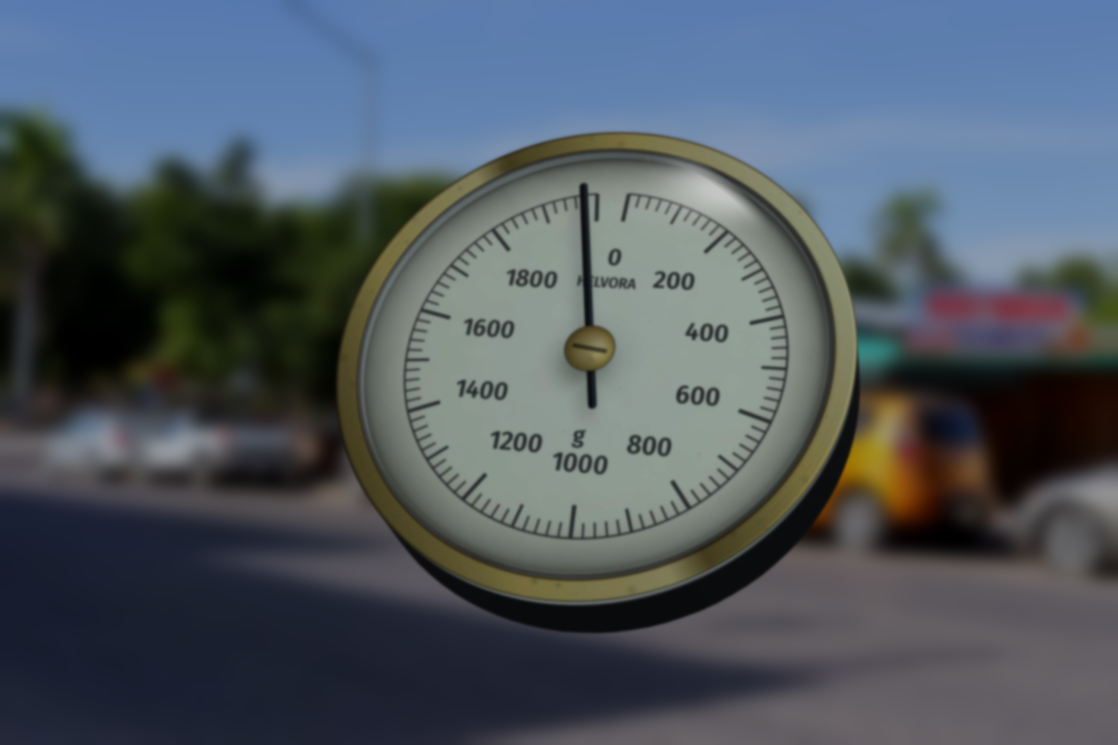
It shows 1980 (g)
